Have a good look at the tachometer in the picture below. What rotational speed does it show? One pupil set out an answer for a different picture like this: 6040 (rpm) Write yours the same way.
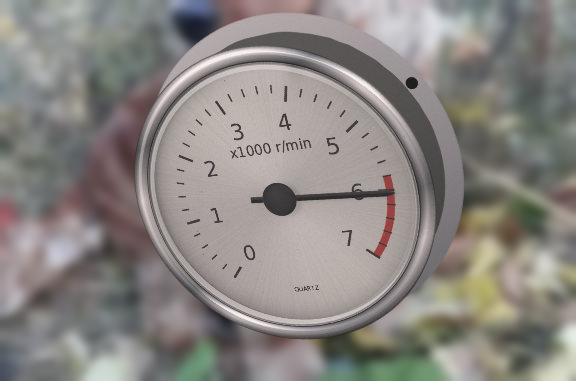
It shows 6000 (rpm)
